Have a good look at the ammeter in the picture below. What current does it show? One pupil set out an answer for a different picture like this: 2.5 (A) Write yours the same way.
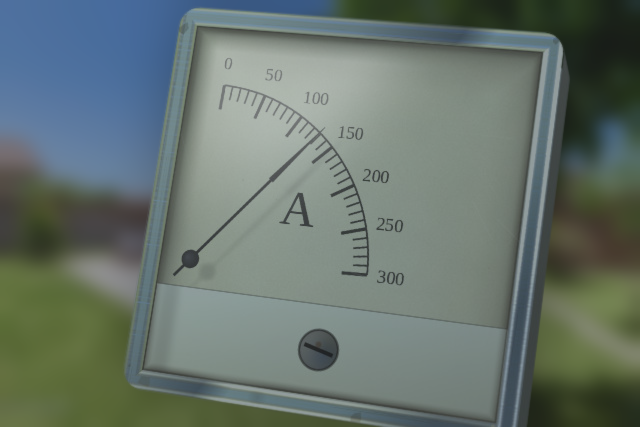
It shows 130 (A)
